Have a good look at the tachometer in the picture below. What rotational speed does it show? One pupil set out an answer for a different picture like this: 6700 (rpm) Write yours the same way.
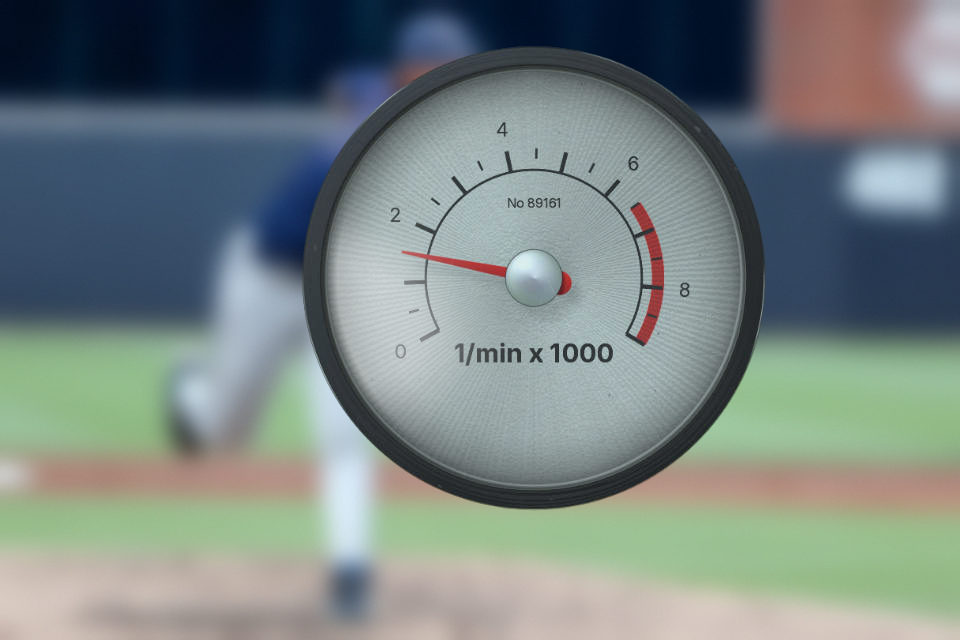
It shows 1500 (rpm)
